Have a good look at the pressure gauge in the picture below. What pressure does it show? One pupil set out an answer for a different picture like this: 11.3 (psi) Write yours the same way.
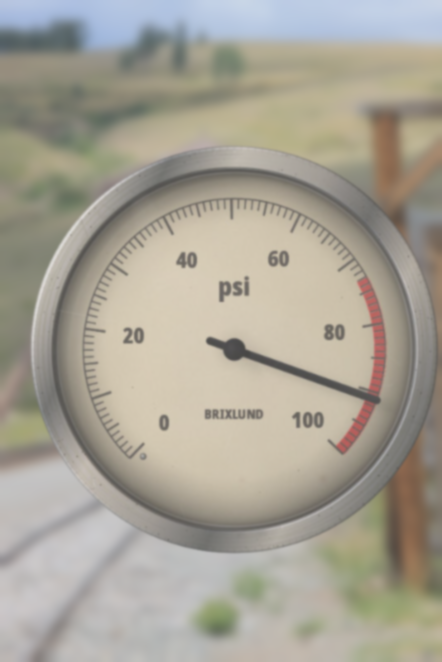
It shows 91 (psi)
